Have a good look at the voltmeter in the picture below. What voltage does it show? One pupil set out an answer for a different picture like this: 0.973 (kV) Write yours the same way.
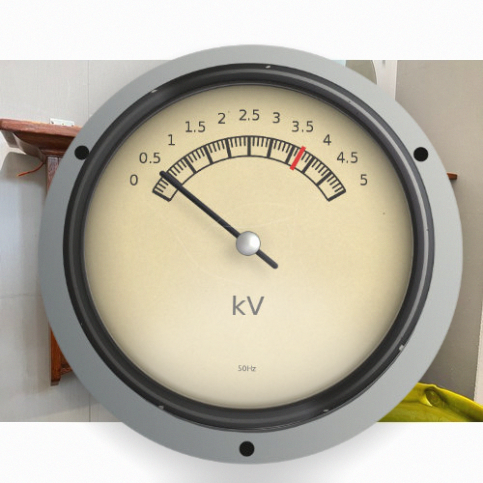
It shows 0.4 (kV)
